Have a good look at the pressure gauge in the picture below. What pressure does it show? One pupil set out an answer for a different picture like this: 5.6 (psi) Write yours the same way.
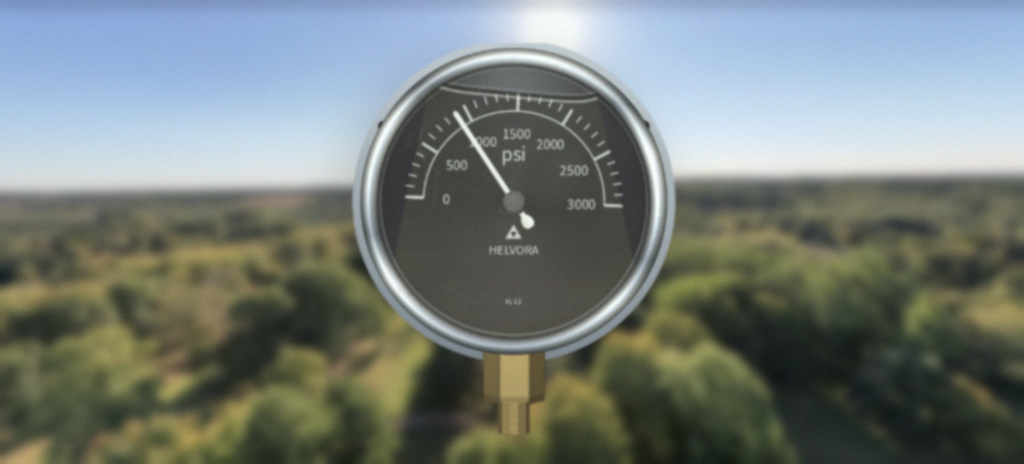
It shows 900 (psi)
